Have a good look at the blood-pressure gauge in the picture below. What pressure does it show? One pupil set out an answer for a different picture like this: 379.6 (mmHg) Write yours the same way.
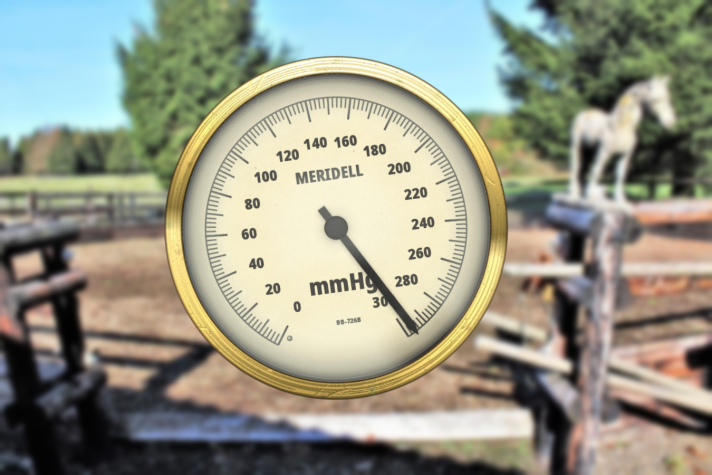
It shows 296 (mmHg)
